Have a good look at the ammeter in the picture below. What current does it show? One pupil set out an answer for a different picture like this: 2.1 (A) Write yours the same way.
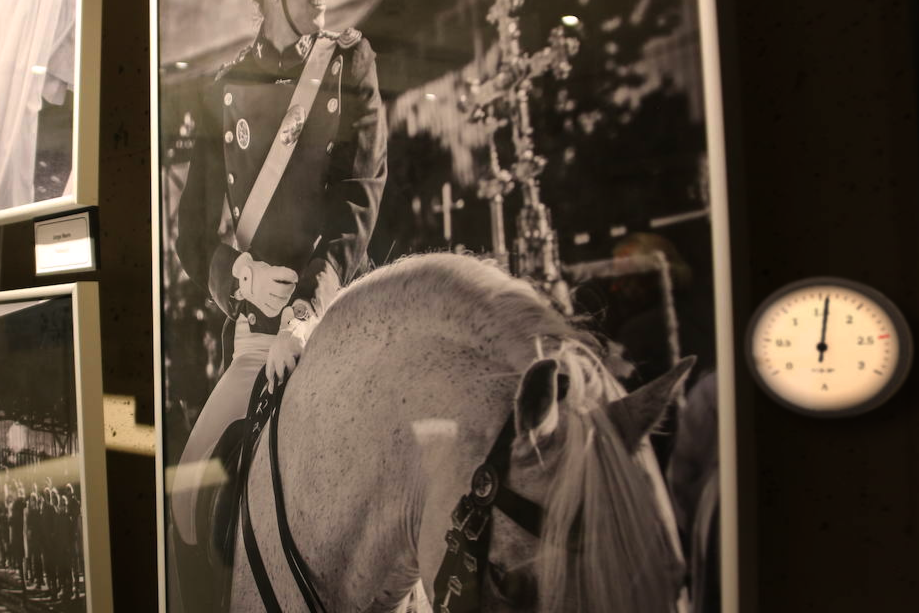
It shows 1.6 (A)
